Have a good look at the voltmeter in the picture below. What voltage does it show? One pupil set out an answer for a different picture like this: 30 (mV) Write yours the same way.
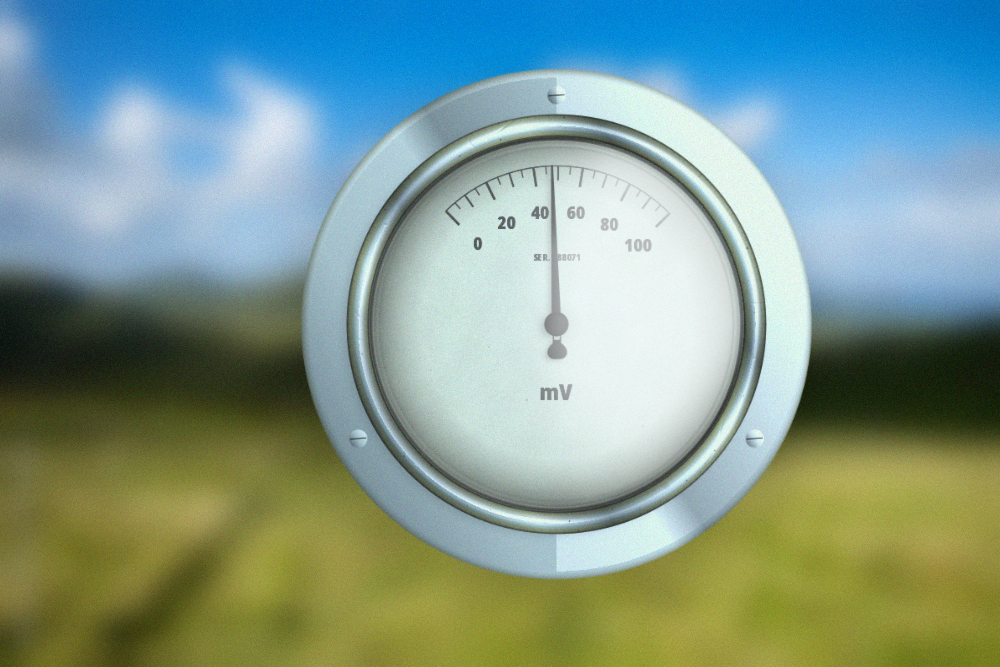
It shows 47.5 (mV)
